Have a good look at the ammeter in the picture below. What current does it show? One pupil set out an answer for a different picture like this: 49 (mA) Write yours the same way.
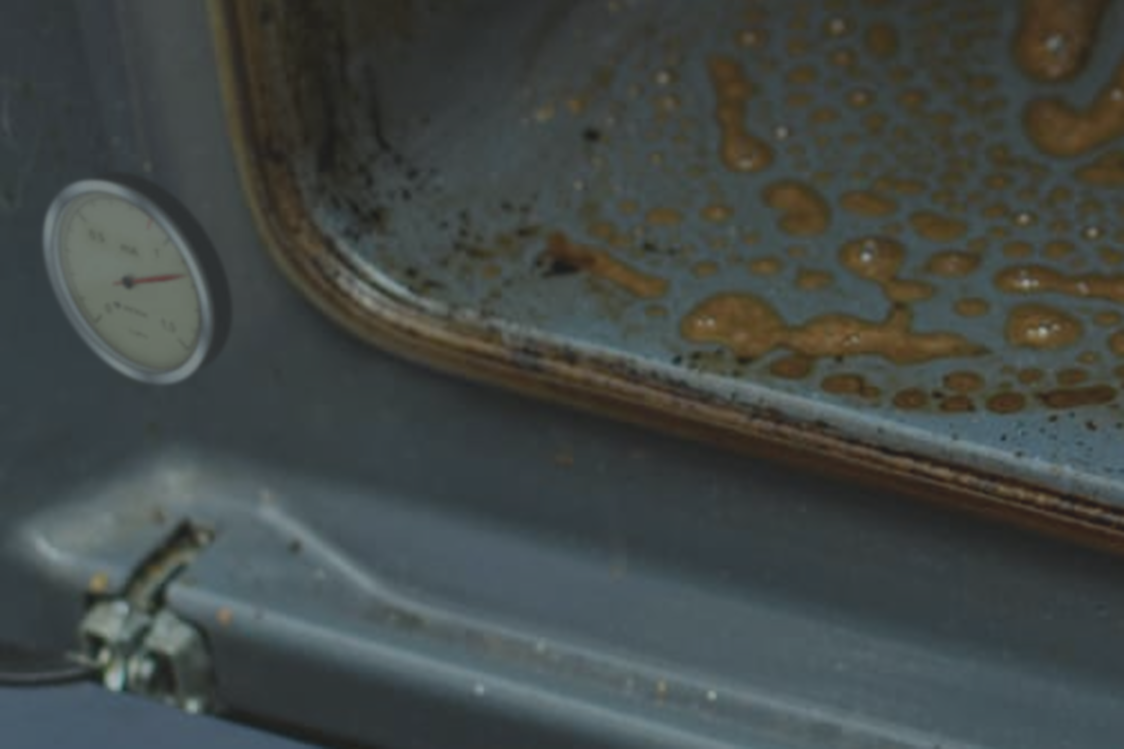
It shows 1.15 (mA)
